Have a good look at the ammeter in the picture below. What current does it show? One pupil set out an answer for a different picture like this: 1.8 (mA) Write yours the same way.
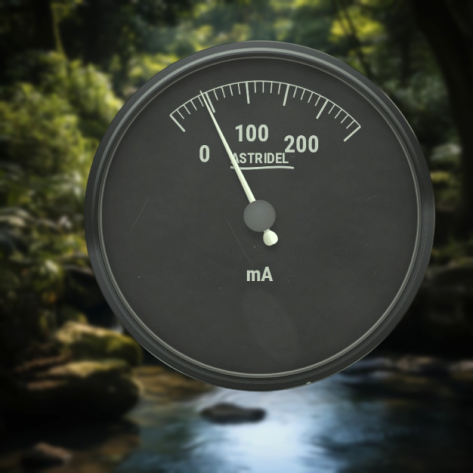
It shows 45 (mA)
